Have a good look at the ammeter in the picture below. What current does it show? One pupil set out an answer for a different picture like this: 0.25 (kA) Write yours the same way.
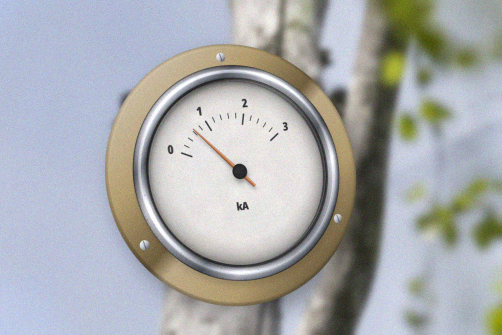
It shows 0.6 (kA)
